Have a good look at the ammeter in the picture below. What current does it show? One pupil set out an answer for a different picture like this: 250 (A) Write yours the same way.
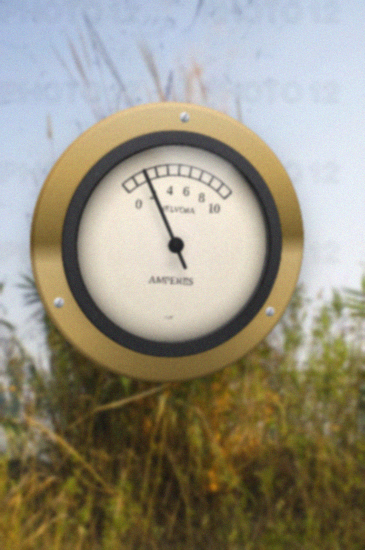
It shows 2 (A)
